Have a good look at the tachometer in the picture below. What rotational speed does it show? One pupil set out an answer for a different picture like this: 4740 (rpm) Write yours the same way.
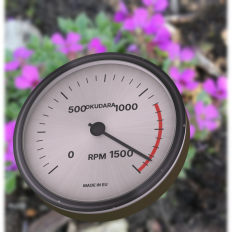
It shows 1425 (rpm)
